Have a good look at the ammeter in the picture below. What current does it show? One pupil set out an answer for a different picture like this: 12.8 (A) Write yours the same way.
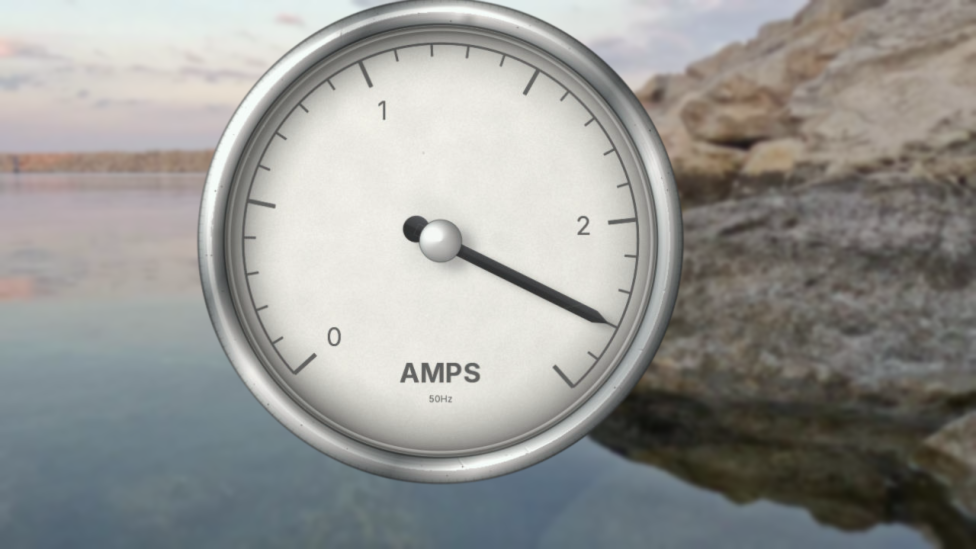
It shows 2.3 (A)
